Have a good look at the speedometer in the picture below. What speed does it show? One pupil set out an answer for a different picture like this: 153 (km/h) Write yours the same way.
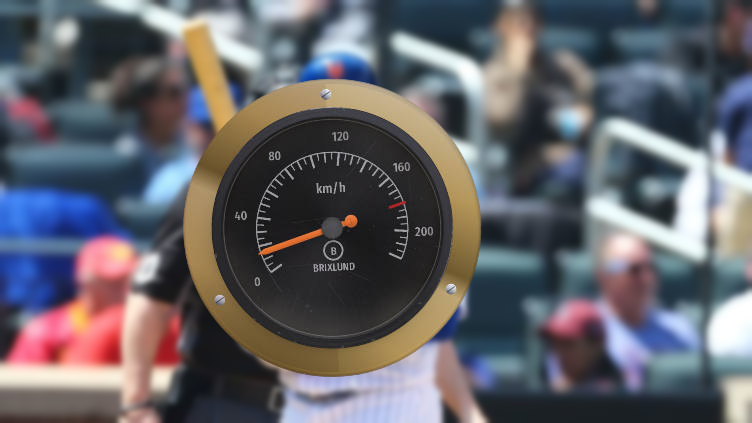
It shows 15 (km/h)
